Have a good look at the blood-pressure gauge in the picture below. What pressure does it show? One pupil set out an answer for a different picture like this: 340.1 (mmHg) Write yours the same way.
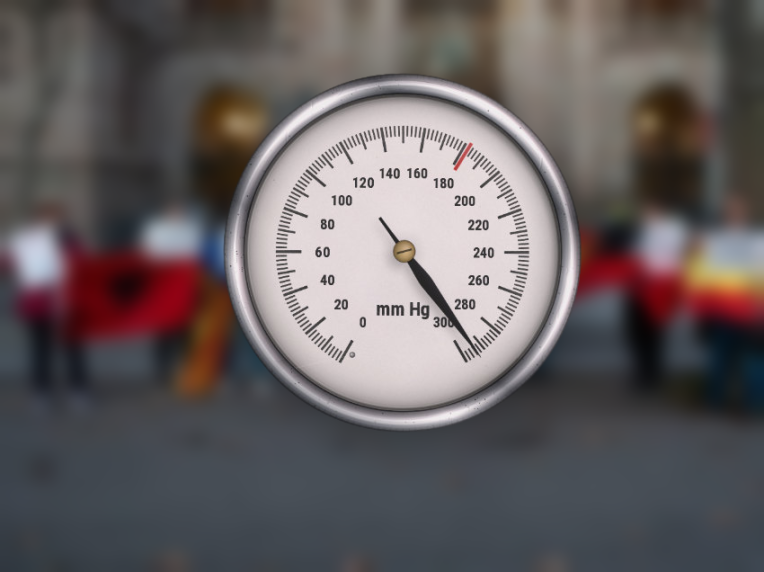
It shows 294 (mmHg)
